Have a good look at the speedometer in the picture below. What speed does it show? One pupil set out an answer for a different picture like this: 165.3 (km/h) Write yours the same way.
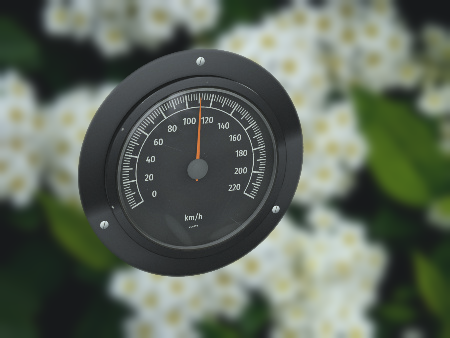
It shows 110 (km/h)
